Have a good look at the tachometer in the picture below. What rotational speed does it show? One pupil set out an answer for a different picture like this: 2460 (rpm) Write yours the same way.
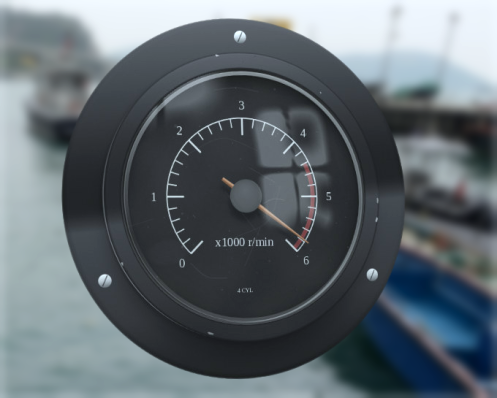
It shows 5800 (rpm)
